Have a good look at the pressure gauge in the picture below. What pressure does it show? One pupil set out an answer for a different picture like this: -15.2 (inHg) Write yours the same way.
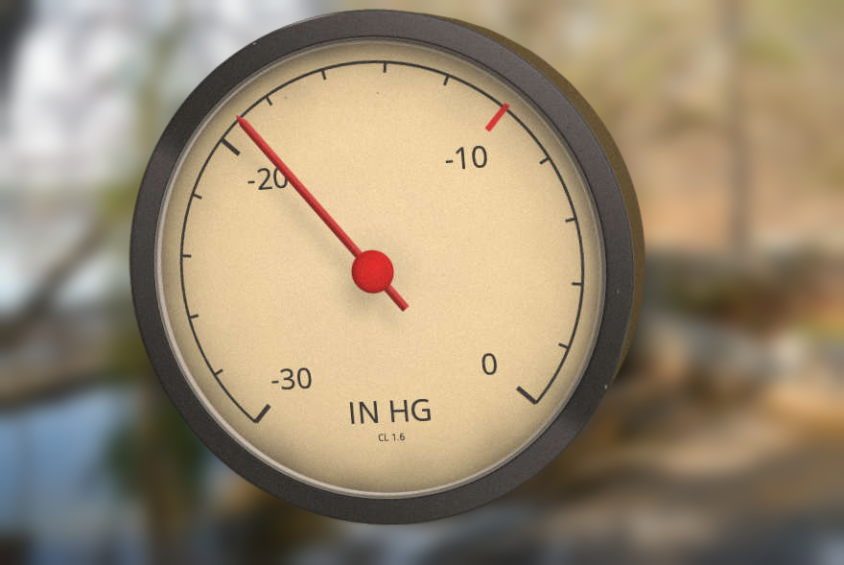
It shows -19 (inHg)
